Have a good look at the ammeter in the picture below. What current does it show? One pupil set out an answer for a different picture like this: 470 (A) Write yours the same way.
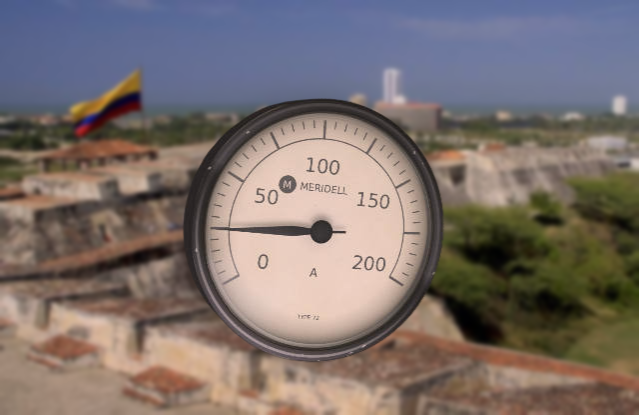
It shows 25 (A)
